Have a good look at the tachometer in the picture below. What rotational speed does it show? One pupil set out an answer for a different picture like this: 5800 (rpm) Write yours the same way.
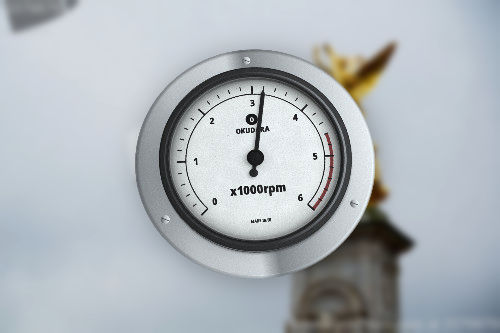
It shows 3200 (rpm)
